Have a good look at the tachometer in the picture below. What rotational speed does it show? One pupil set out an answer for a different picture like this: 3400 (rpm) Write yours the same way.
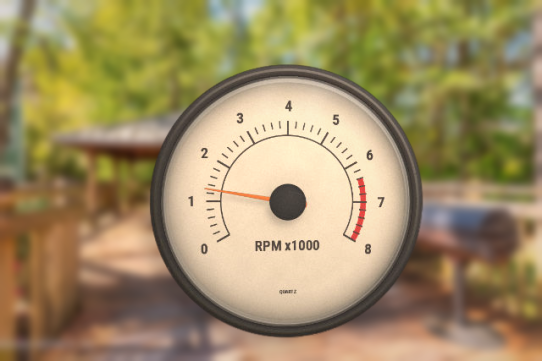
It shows 1300 (rpm)
